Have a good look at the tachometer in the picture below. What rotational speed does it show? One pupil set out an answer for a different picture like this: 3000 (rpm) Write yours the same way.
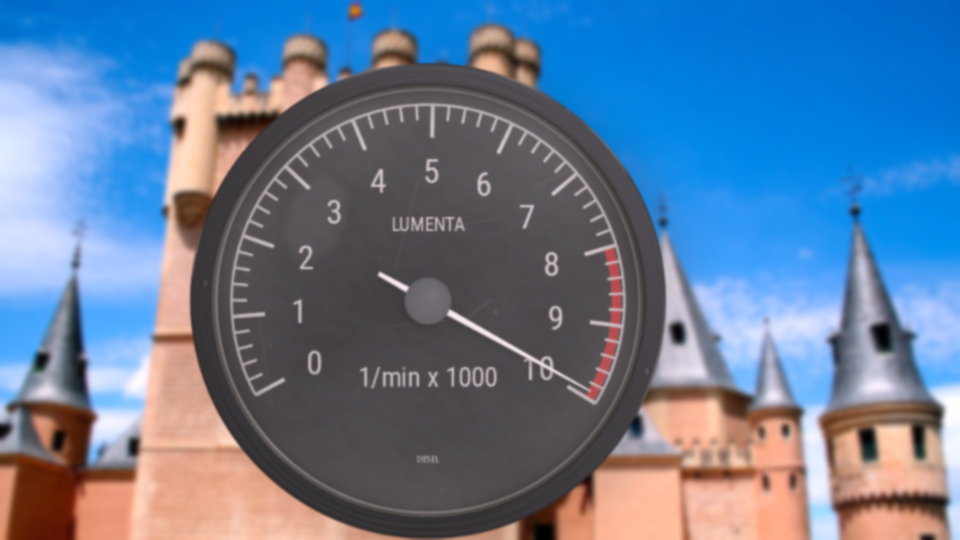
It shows 9900 (rpm)
